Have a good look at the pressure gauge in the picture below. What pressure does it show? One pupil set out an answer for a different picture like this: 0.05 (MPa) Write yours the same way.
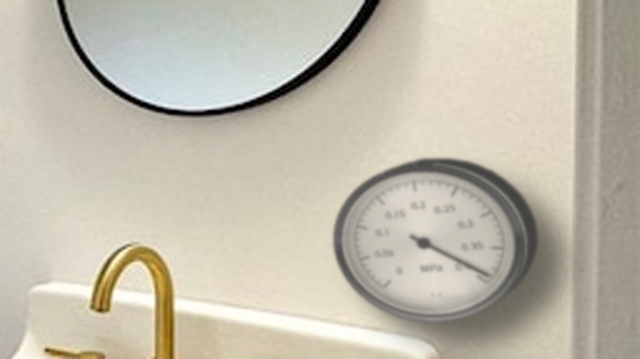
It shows 0.39 (MPa)
